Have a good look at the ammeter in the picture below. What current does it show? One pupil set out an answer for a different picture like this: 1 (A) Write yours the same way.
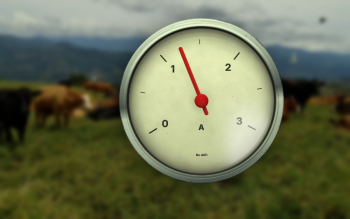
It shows 1.25 (A)
